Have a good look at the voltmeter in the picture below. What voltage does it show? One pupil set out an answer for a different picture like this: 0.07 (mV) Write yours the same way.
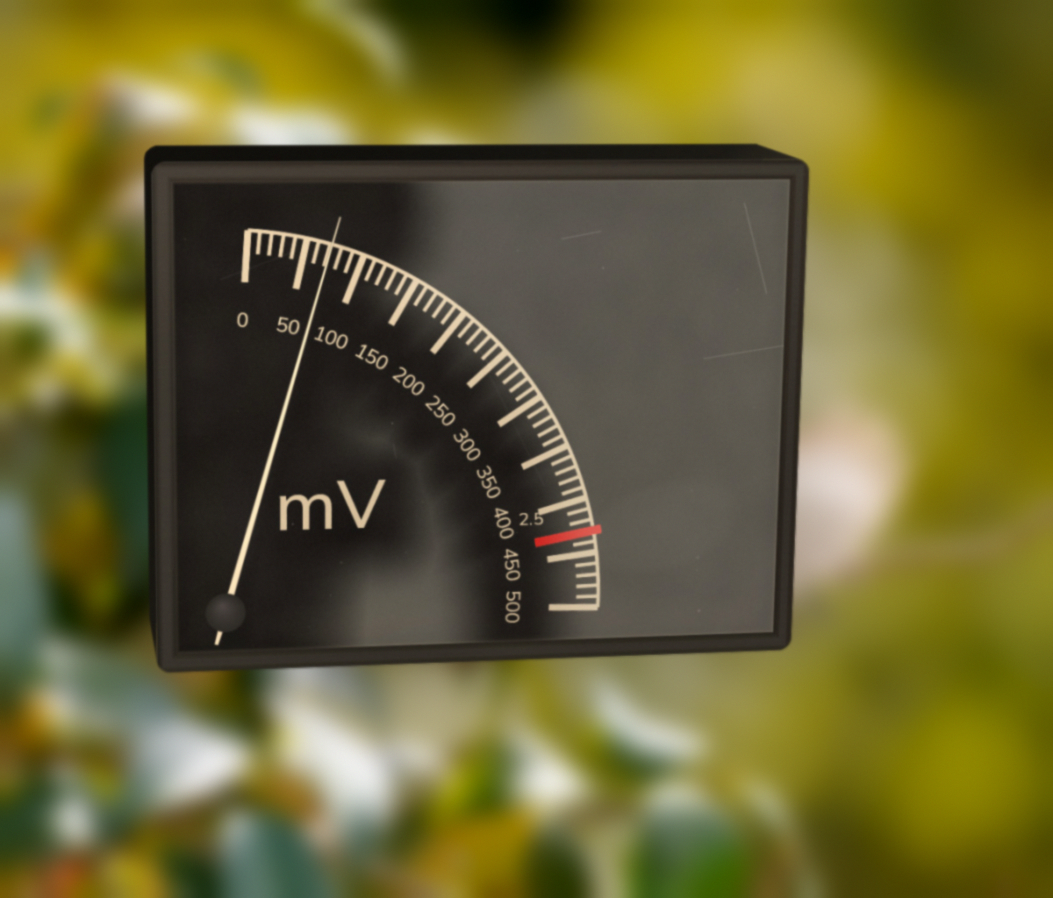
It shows 70 (mV)
